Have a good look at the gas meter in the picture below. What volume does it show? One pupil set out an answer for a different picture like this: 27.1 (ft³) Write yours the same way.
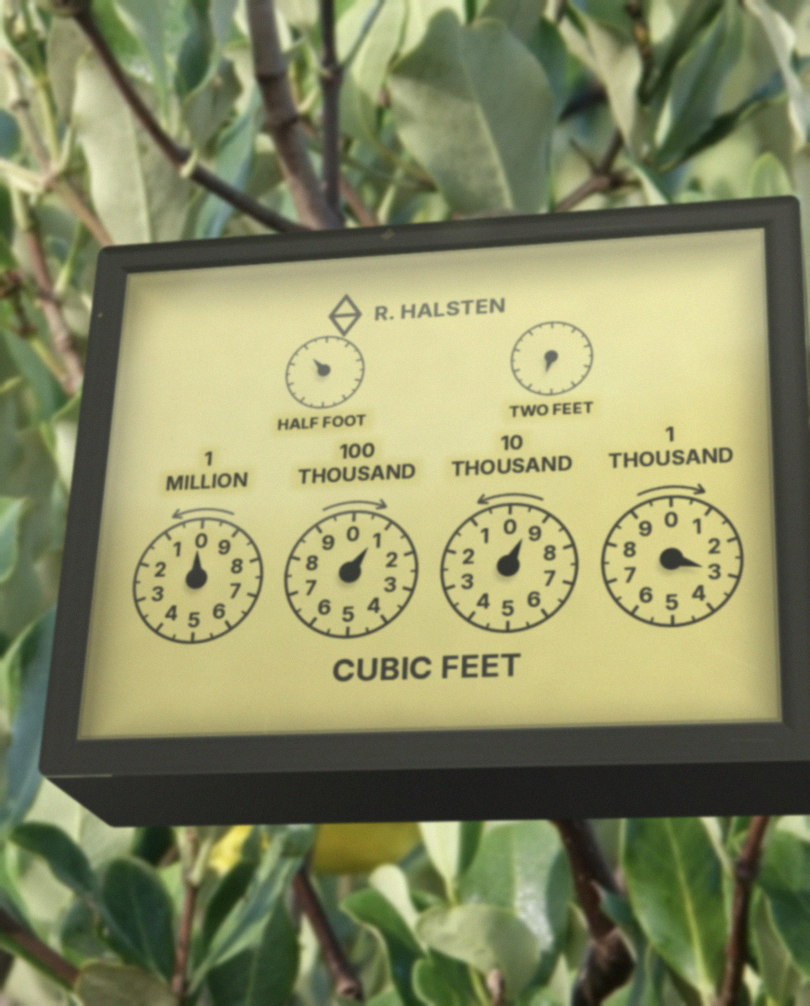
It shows 9300 (ft³)
